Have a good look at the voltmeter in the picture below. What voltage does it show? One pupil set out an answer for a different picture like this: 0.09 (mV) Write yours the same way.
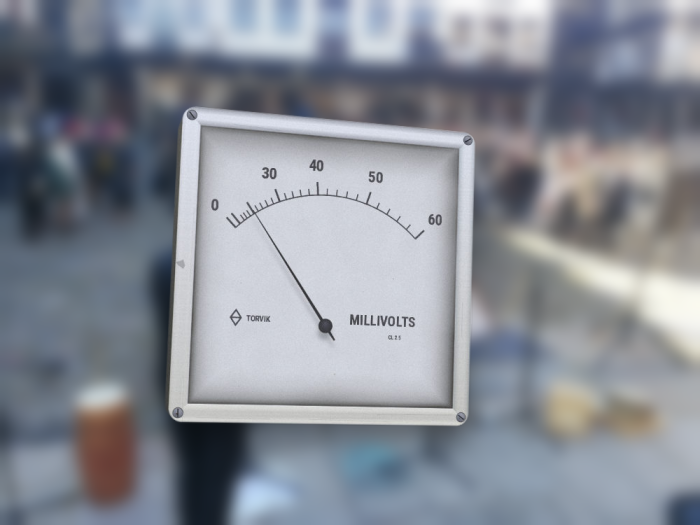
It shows 20 (mV)
